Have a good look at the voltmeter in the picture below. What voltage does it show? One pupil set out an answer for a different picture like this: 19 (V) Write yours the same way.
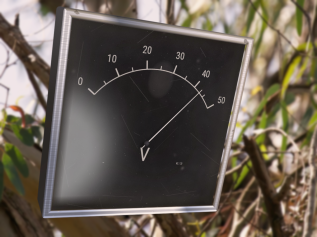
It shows 42.5 (V)
